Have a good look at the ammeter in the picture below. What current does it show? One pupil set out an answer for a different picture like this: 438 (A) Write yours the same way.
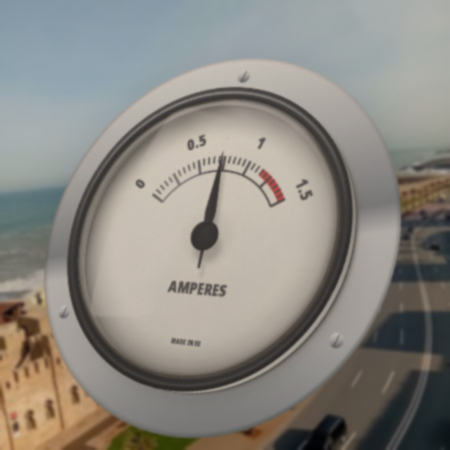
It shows 0.75 (A)
